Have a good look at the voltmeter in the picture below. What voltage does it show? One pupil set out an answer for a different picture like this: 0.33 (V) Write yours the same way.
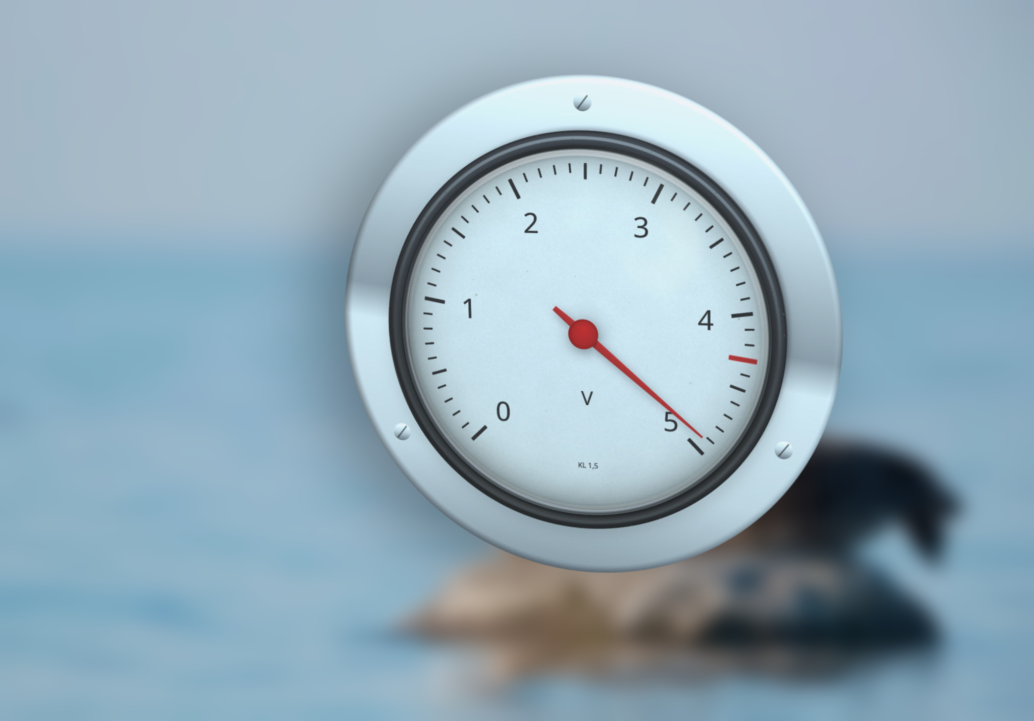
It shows 4.9 (V)
